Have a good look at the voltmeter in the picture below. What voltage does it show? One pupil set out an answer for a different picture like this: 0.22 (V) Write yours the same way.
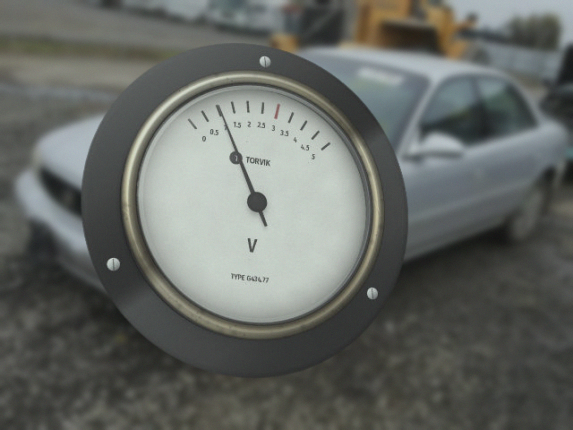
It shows 1 (V)
